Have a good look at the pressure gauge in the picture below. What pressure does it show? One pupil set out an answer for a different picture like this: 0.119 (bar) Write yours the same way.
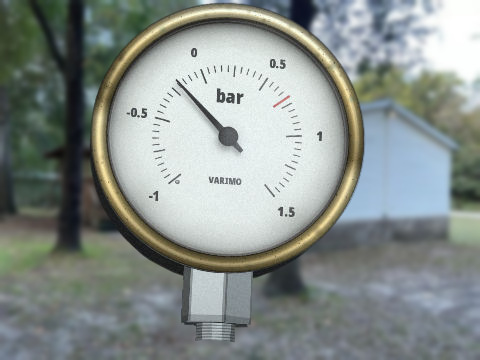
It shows -0.2 (bar)
